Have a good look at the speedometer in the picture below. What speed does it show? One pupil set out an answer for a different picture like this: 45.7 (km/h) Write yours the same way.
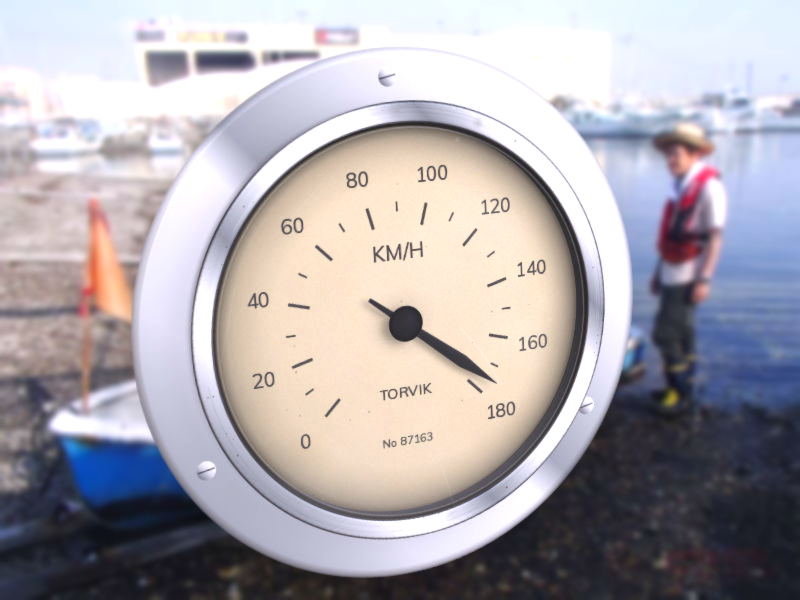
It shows 175 (km/h)
